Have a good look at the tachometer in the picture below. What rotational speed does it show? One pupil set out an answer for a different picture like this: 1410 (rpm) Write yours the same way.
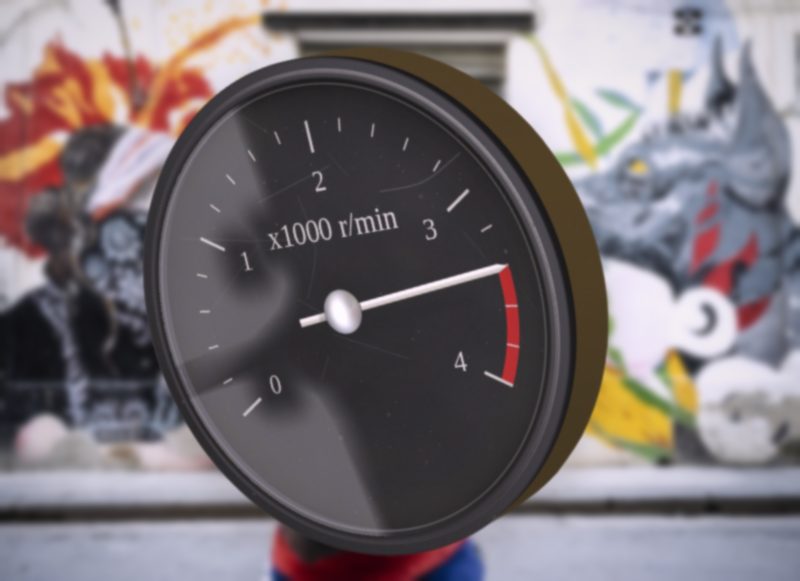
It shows 3400 (rpm)
